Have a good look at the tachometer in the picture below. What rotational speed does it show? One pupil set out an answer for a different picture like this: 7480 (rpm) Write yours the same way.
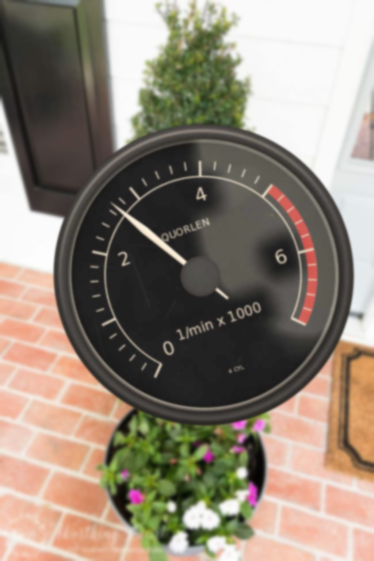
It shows 2700 (rpm)
